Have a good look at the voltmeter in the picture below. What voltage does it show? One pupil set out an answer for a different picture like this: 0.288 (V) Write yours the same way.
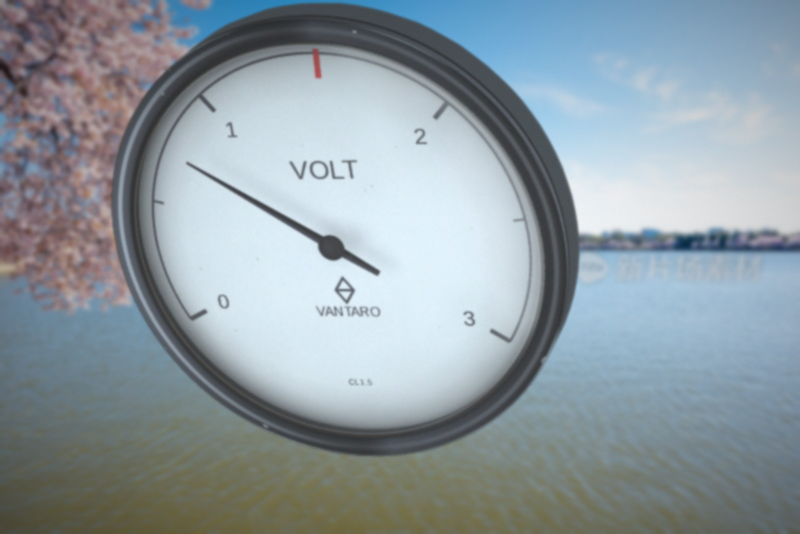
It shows 0.75 (V)
